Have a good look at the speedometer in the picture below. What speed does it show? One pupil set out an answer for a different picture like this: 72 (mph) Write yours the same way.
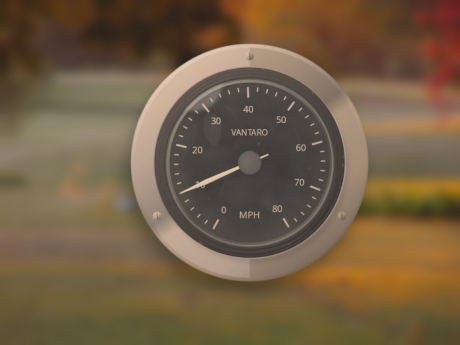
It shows 10 (mph)
